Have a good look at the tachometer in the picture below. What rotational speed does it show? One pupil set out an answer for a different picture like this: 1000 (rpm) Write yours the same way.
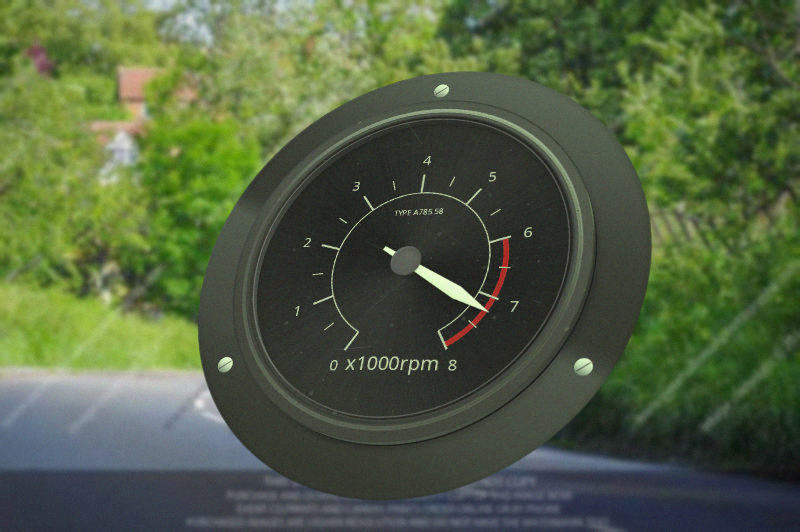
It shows 7250 (rpm)
